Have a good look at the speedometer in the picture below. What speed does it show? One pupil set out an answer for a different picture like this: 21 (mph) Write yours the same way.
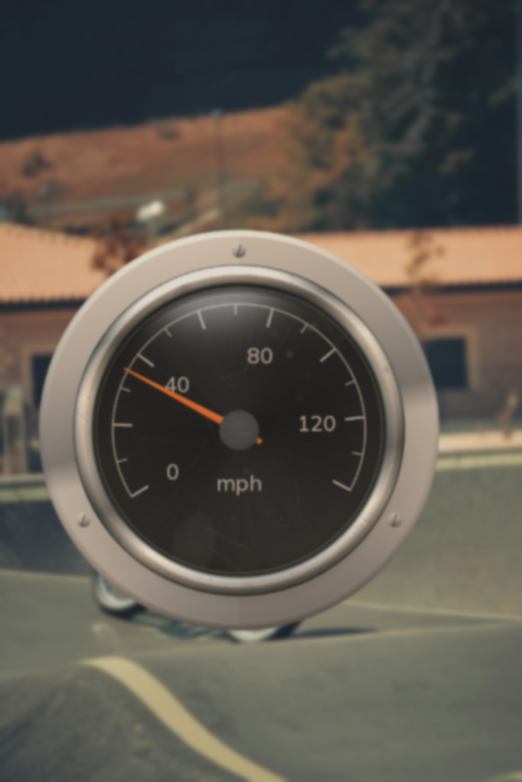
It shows 35 (mph)
